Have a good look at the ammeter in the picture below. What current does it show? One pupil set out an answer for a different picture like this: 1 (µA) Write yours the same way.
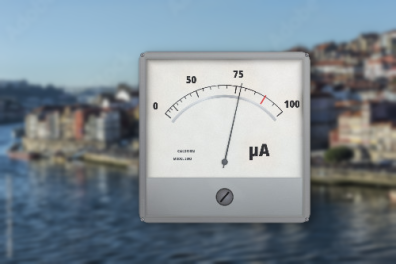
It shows 77.5 (µA)
